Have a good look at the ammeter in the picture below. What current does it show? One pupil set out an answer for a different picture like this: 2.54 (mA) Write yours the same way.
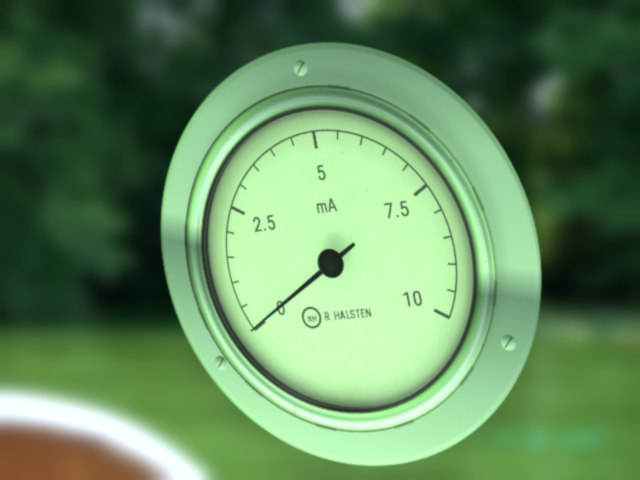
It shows 0 (mA)
